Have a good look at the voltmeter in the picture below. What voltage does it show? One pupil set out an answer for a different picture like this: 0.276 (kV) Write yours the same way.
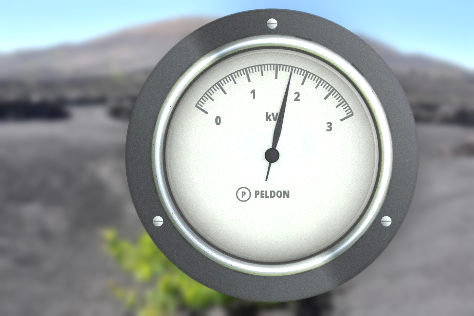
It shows 1.75 (kV)
